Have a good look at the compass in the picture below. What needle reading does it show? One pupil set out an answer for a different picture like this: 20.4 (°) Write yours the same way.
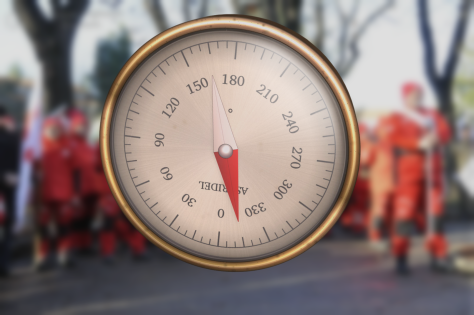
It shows 345 (°)
